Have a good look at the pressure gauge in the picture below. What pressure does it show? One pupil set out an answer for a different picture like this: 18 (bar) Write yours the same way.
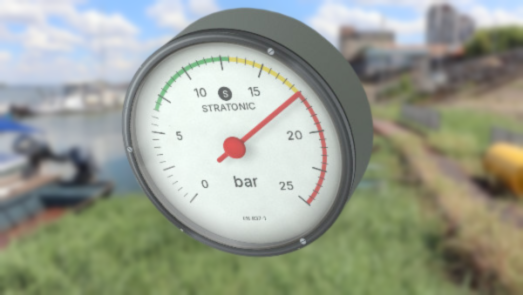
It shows 17.5 (bar)
